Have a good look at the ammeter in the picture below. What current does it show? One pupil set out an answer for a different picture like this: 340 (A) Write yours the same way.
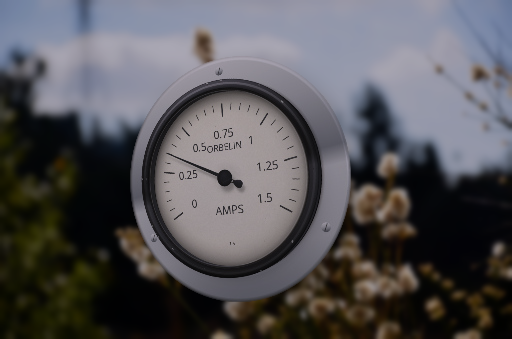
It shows 0.35 (A)
